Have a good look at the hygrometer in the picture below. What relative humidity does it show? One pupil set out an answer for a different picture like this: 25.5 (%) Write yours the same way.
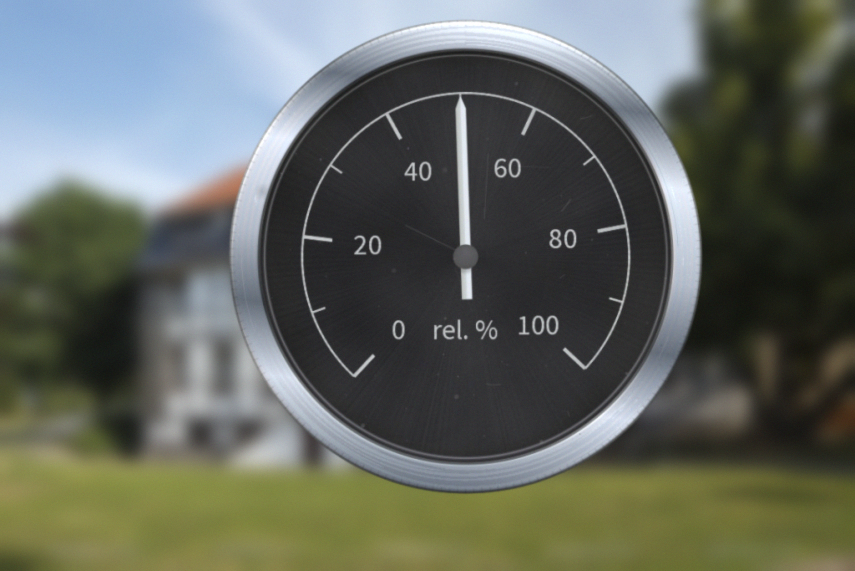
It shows 50 (%)
